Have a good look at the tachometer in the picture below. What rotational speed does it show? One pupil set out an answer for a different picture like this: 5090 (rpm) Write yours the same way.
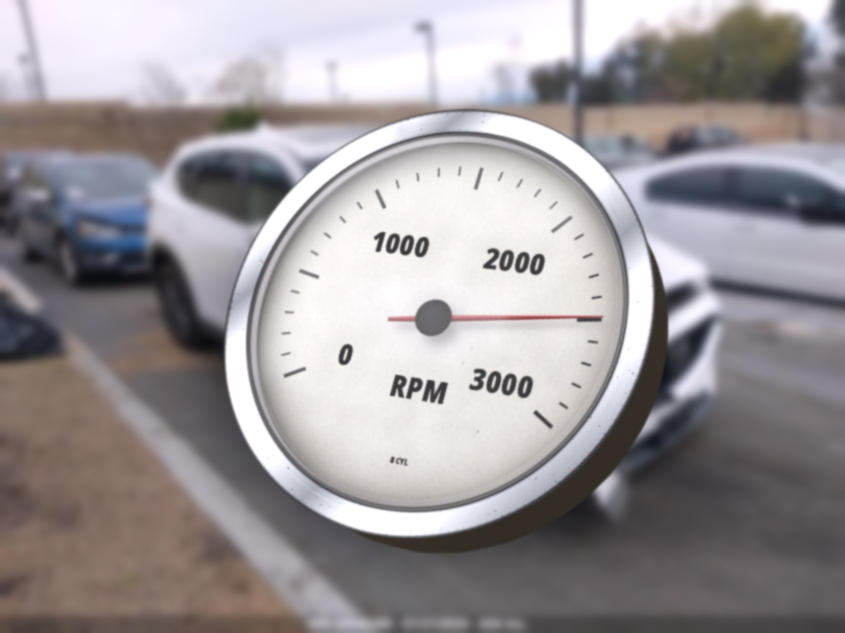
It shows 2500 (rpm)
